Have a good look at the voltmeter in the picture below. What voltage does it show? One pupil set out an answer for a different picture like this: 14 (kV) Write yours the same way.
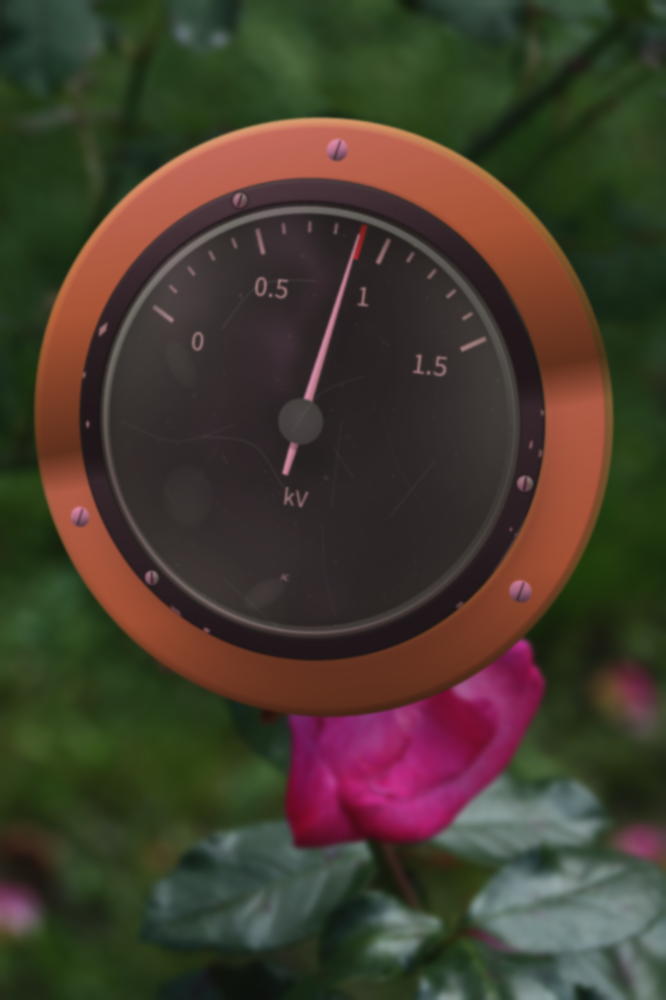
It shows 0.9 (kV)
